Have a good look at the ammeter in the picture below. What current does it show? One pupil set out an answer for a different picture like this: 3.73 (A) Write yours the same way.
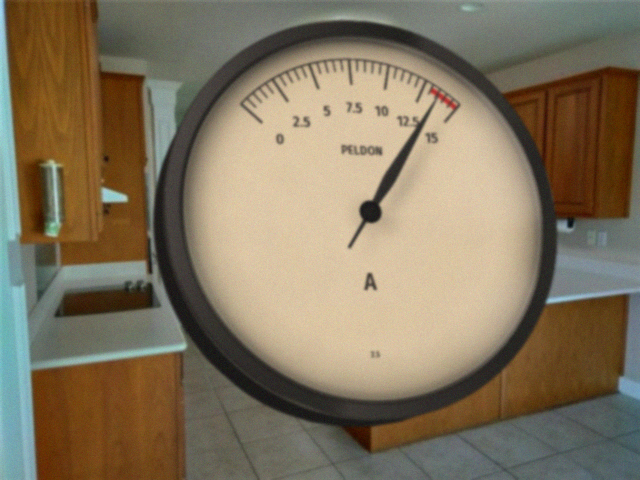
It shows 13.5 (A)
